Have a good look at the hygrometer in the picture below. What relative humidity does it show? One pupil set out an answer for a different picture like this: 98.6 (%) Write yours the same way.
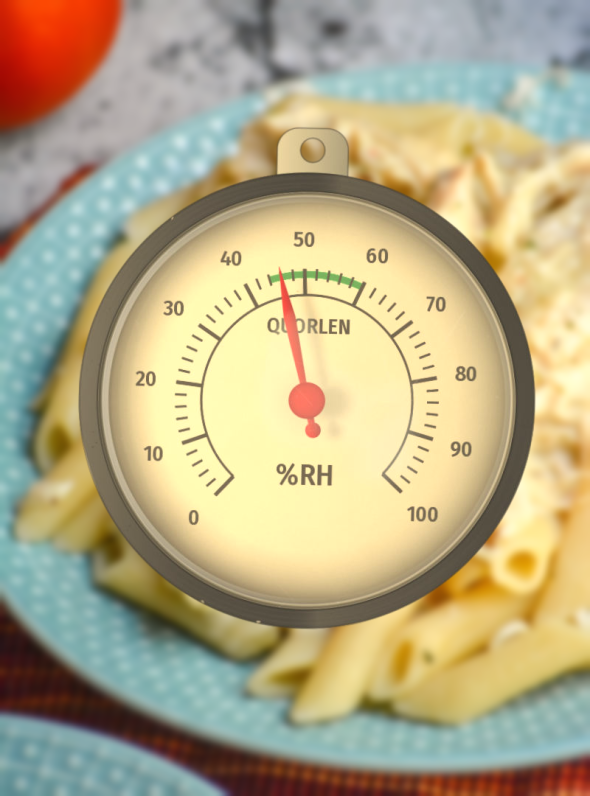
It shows 46 (%)
